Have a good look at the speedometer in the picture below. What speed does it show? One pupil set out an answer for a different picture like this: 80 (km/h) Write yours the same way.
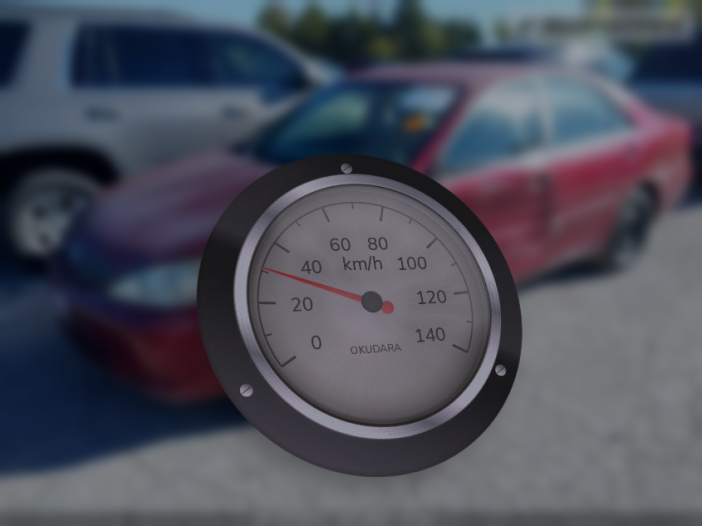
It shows 30 (km/h)
